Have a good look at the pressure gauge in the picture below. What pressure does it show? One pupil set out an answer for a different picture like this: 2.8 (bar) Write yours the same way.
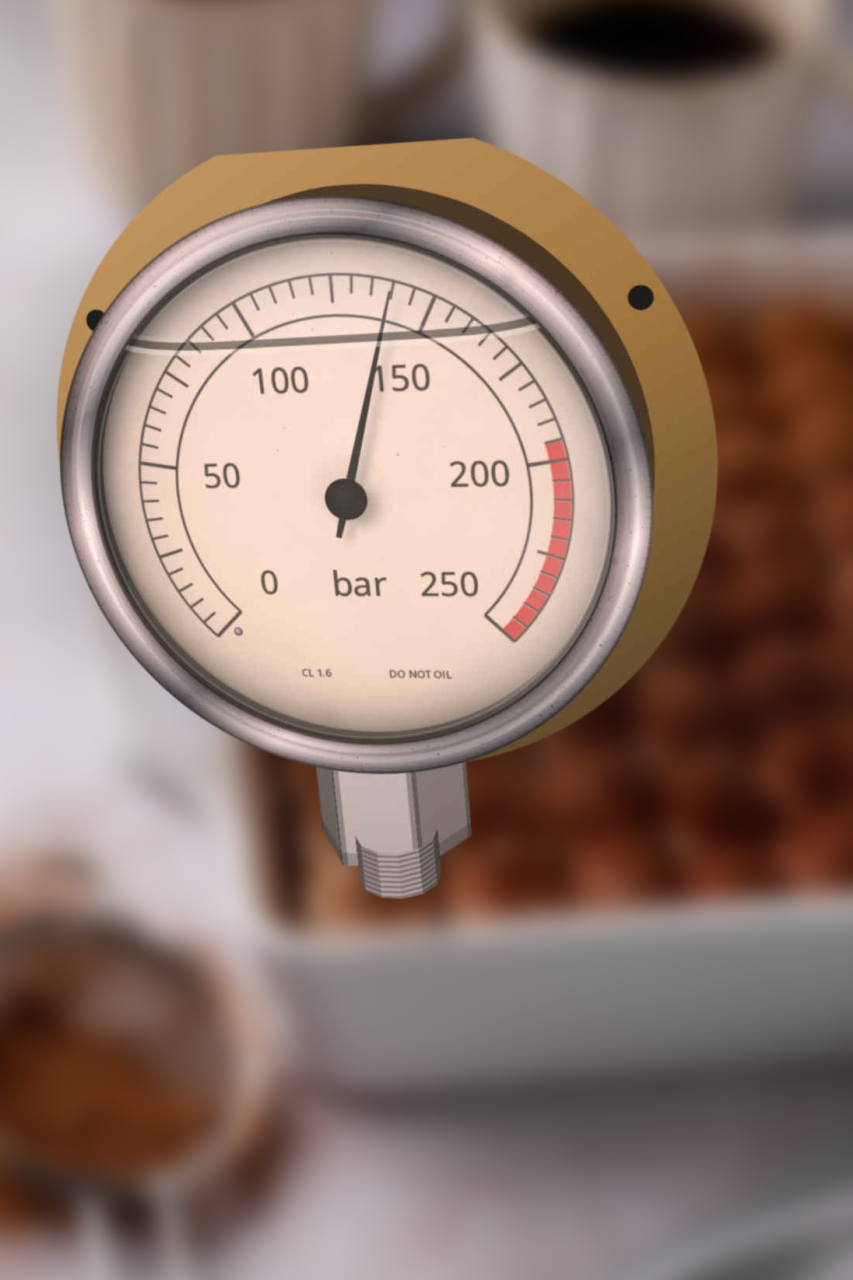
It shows 140 (bar)
